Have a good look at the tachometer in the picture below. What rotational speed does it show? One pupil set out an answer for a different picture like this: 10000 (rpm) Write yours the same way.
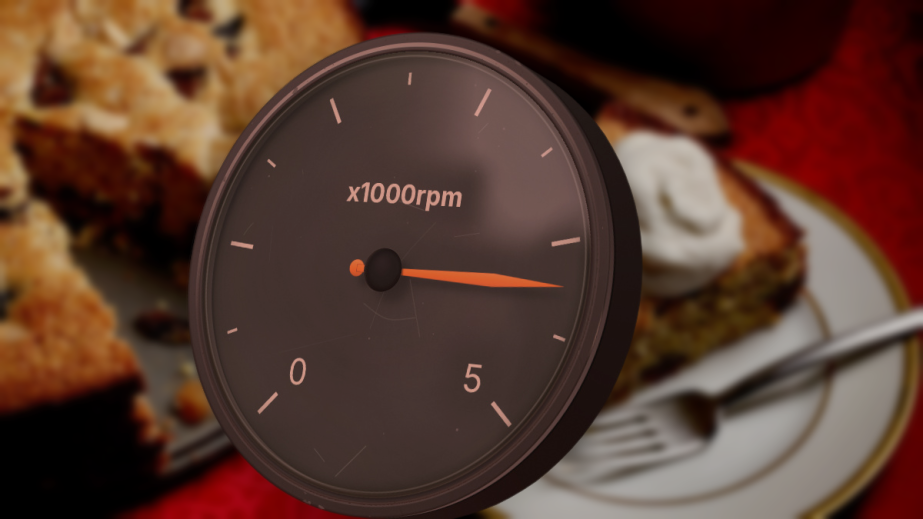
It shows 4250 (rpm)
